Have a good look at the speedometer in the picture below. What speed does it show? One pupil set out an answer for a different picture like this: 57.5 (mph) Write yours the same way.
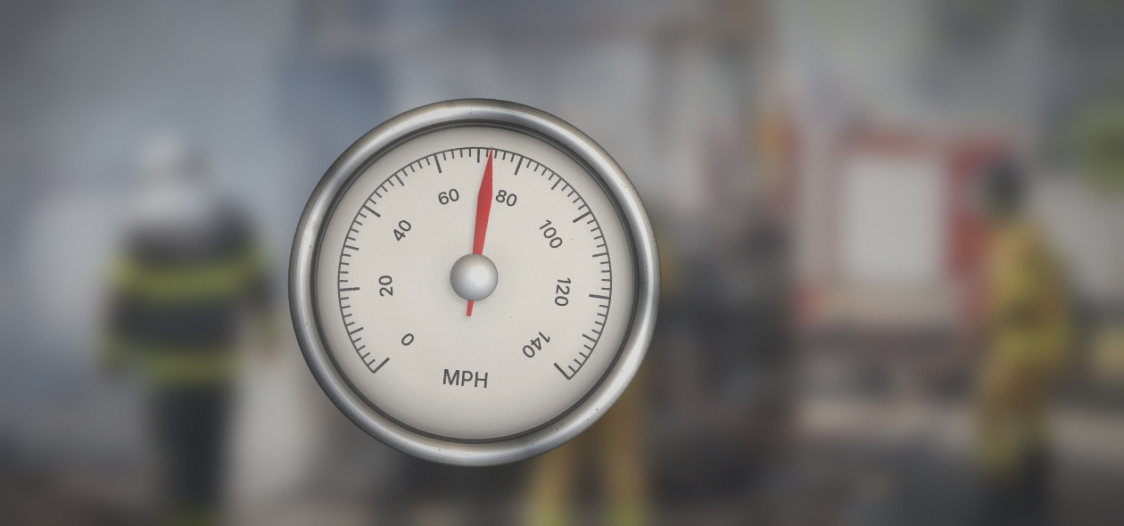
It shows 73 (mph)
